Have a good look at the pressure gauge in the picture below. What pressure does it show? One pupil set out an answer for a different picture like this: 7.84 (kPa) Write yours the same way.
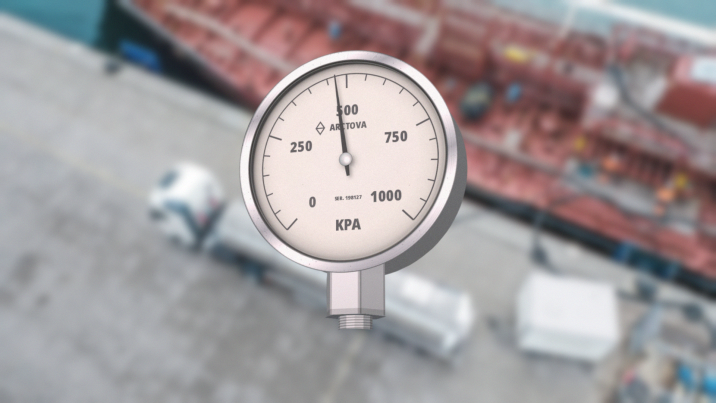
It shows 475 (kPa)
